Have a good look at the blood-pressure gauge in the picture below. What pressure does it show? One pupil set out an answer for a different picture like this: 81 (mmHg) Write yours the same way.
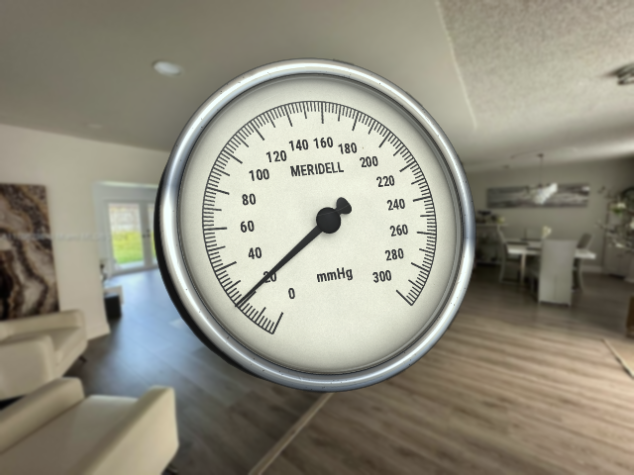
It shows 22 (mmHg)
